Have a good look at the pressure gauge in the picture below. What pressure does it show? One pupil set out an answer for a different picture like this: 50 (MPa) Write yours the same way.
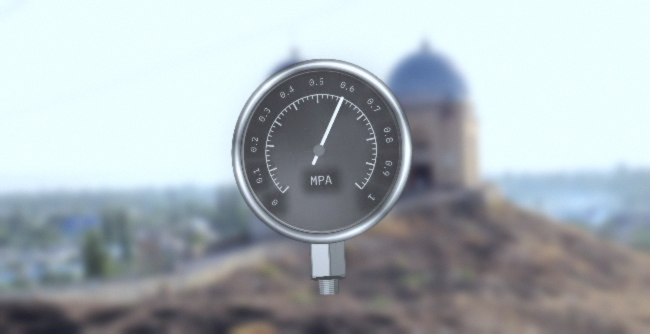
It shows 0.6 (MPa)
